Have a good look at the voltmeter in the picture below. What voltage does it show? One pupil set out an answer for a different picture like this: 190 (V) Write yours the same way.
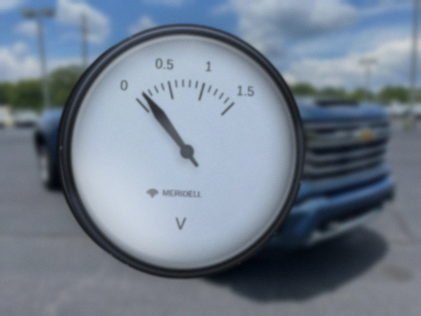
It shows 0.1 (V)
